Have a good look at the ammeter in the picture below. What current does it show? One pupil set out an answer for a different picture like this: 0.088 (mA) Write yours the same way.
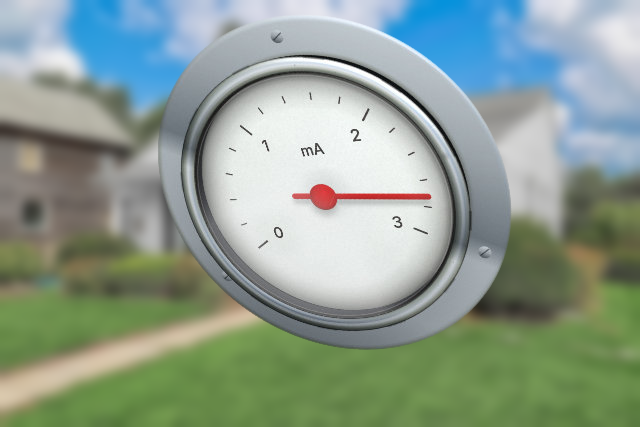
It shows 2.7 (mA)
